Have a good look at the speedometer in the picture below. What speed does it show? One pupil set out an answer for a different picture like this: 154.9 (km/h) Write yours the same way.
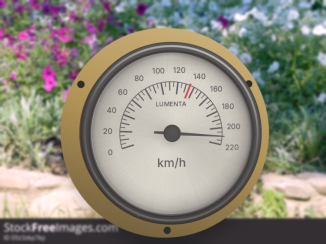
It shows 210 (km/h)
